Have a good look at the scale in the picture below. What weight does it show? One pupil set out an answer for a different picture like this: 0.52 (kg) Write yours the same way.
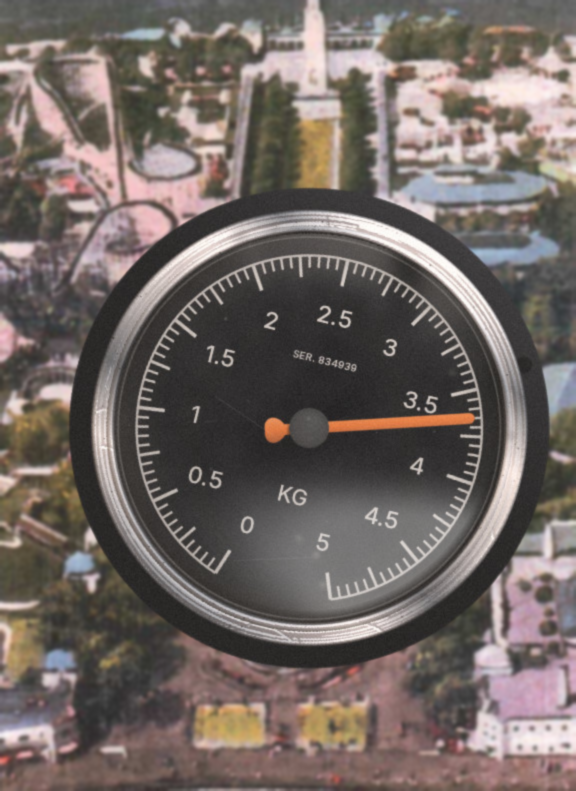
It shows 3.65 (kg)
